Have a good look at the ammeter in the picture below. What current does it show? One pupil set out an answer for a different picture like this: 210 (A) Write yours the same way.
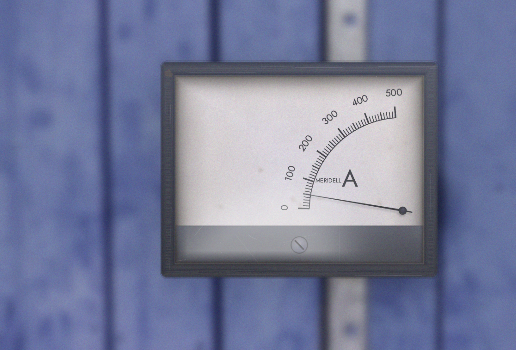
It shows 50 (A)
